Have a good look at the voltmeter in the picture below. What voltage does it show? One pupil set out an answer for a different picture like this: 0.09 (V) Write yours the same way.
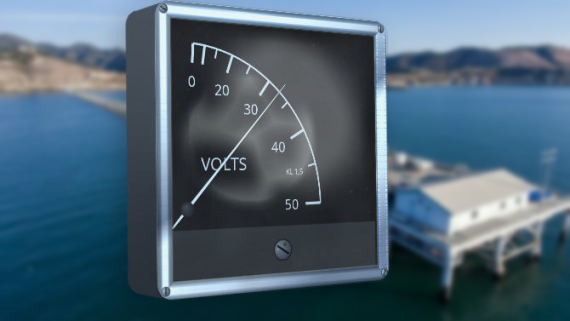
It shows 32.5 (V)
